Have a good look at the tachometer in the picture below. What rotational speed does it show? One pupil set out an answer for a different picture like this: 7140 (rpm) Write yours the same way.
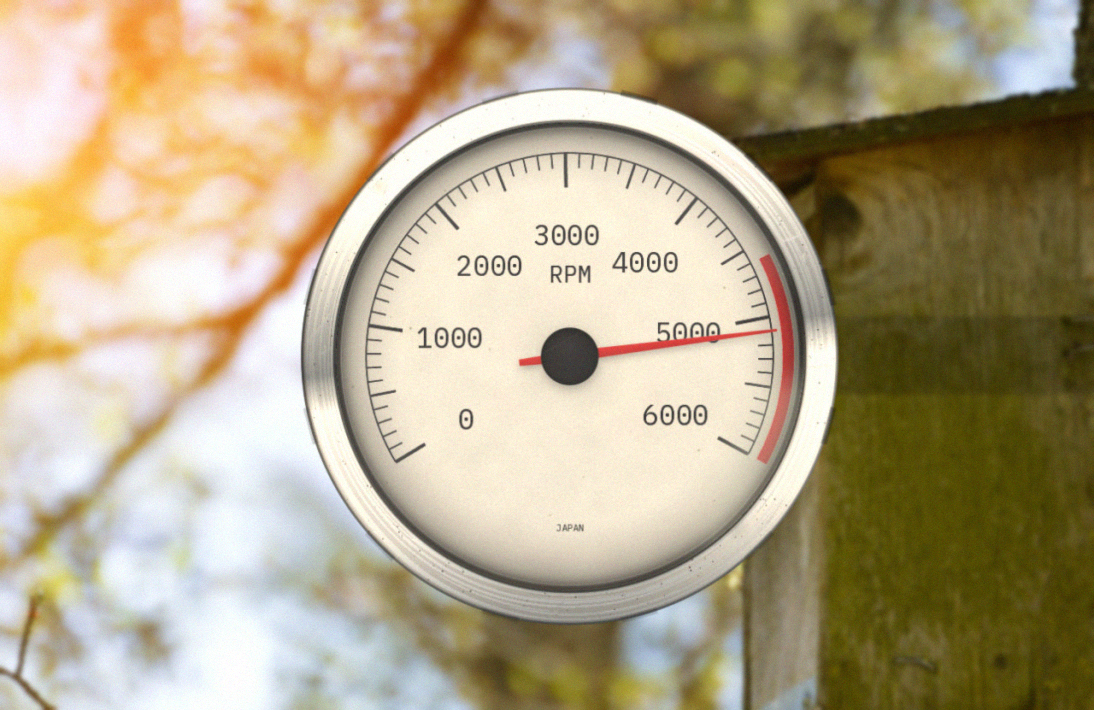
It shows 5100 (rpm)
